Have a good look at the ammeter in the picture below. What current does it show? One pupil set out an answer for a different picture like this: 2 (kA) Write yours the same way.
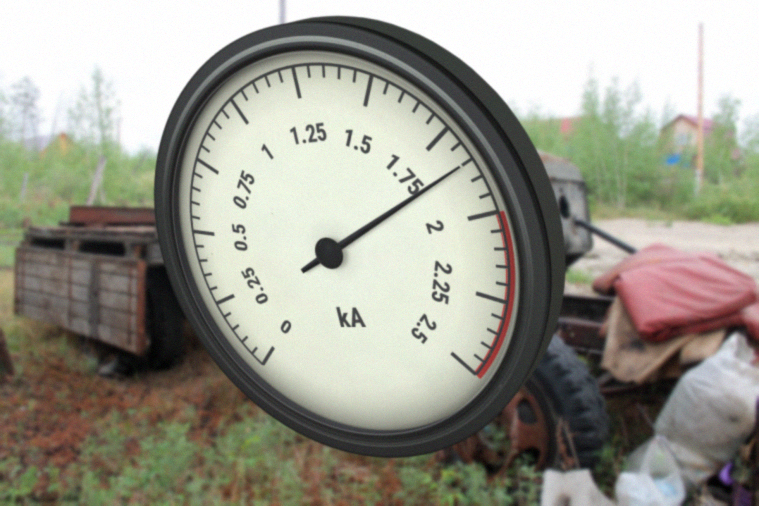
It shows 1.85 (kA)
